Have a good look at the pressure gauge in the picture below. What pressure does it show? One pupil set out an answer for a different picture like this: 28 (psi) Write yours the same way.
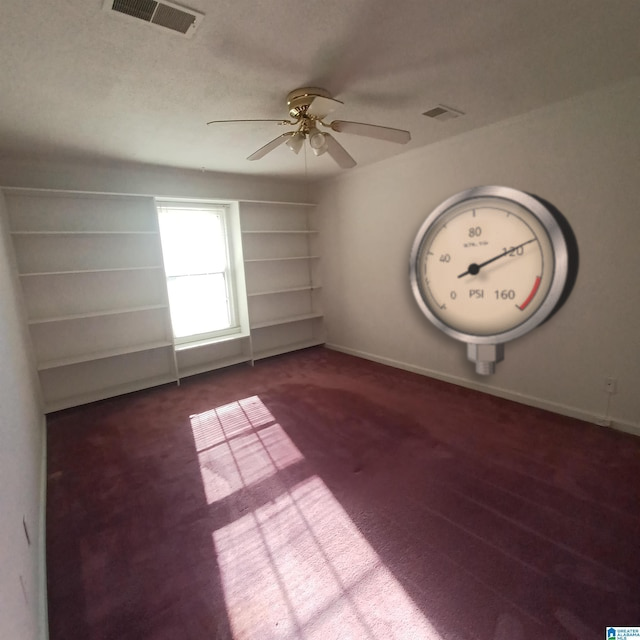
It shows 120 (psi)
